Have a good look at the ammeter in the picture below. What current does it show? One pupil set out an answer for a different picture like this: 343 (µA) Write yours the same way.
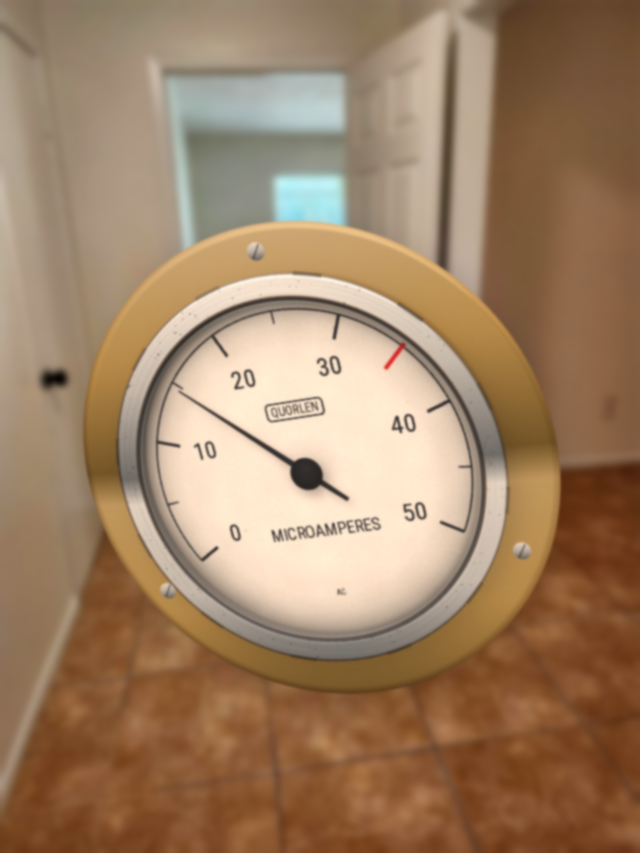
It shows 15 (µA)
